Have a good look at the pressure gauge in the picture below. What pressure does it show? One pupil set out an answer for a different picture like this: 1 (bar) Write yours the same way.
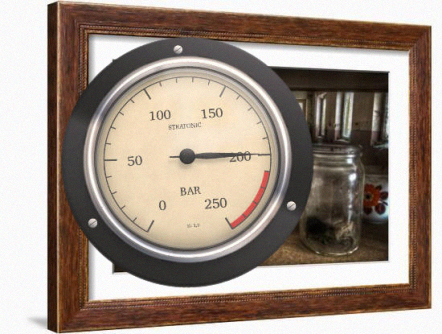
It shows 200 (bar)
